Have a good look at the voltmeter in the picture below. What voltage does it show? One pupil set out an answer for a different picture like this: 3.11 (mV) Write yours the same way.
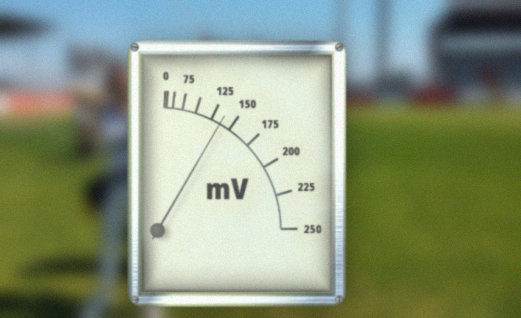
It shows 137.5 (mV)
